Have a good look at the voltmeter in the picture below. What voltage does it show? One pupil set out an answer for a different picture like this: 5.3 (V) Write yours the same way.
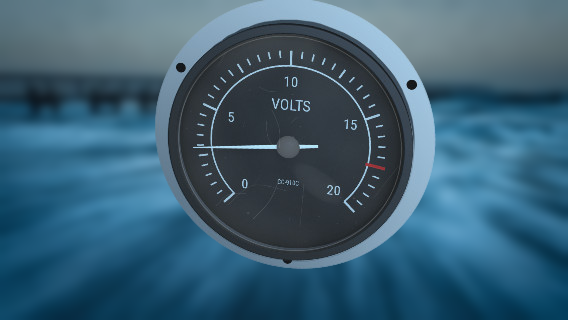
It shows 3 (V)
